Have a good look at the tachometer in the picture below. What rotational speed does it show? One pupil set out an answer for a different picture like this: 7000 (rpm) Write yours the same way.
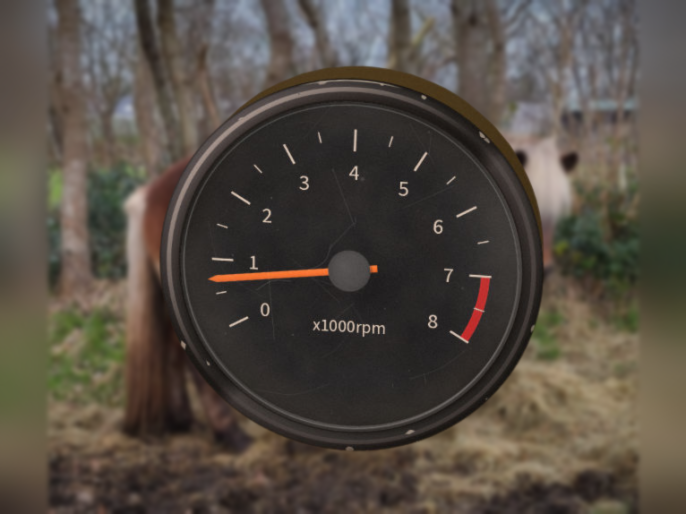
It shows 750 (rpm)
